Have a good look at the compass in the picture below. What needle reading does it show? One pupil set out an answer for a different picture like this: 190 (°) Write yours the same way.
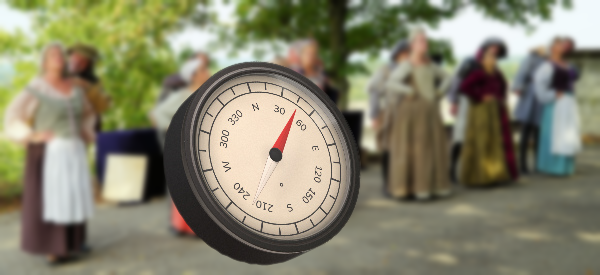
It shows 45 (°)
